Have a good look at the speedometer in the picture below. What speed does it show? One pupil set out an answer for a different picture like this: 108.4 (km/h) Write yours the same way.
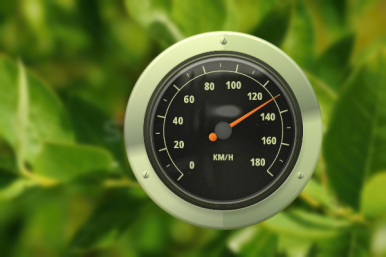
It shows 130 (km/h)
